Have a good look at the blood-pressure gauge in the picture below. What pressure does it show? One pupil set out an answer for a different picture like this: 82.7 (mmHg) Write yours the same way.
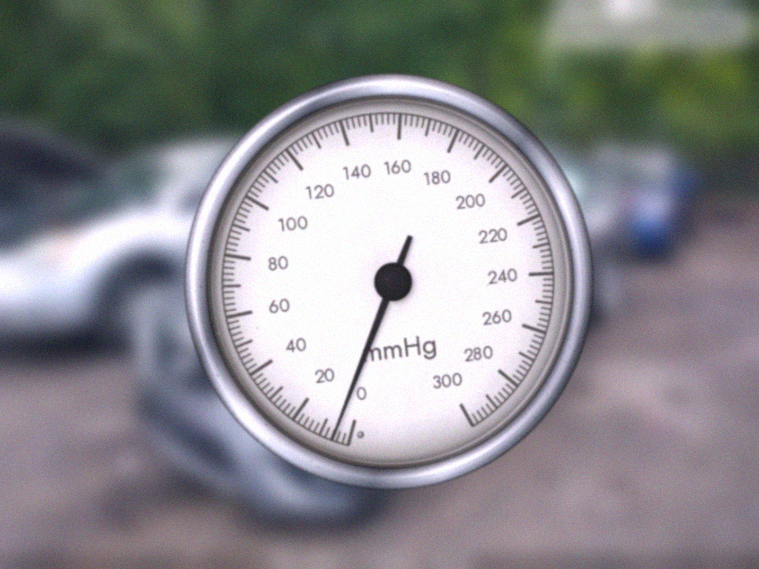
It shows 6 (mmHg)
